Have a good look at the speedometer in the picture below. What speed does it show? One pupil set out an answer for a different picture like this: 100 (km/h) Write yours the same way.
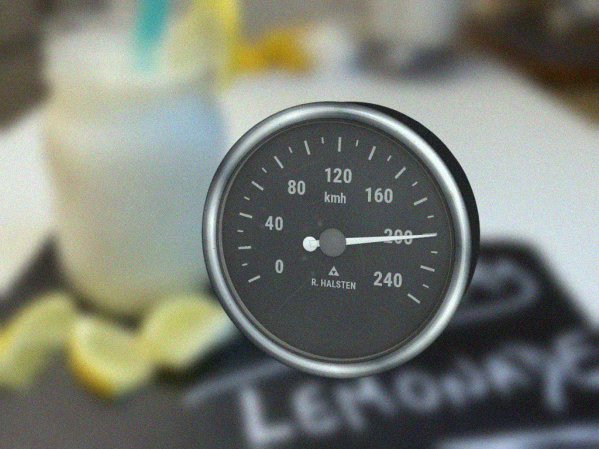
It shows 200 (km/h)
